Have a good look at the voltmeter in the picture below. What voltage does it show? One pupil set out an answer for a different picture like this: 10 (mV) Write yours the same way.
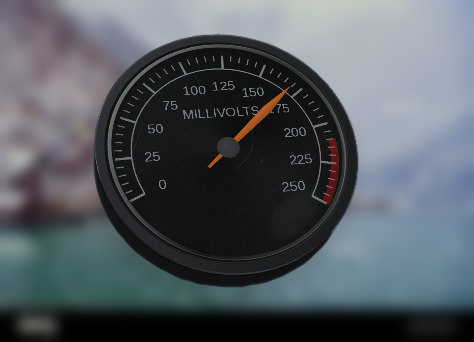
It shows 170 (mV)
